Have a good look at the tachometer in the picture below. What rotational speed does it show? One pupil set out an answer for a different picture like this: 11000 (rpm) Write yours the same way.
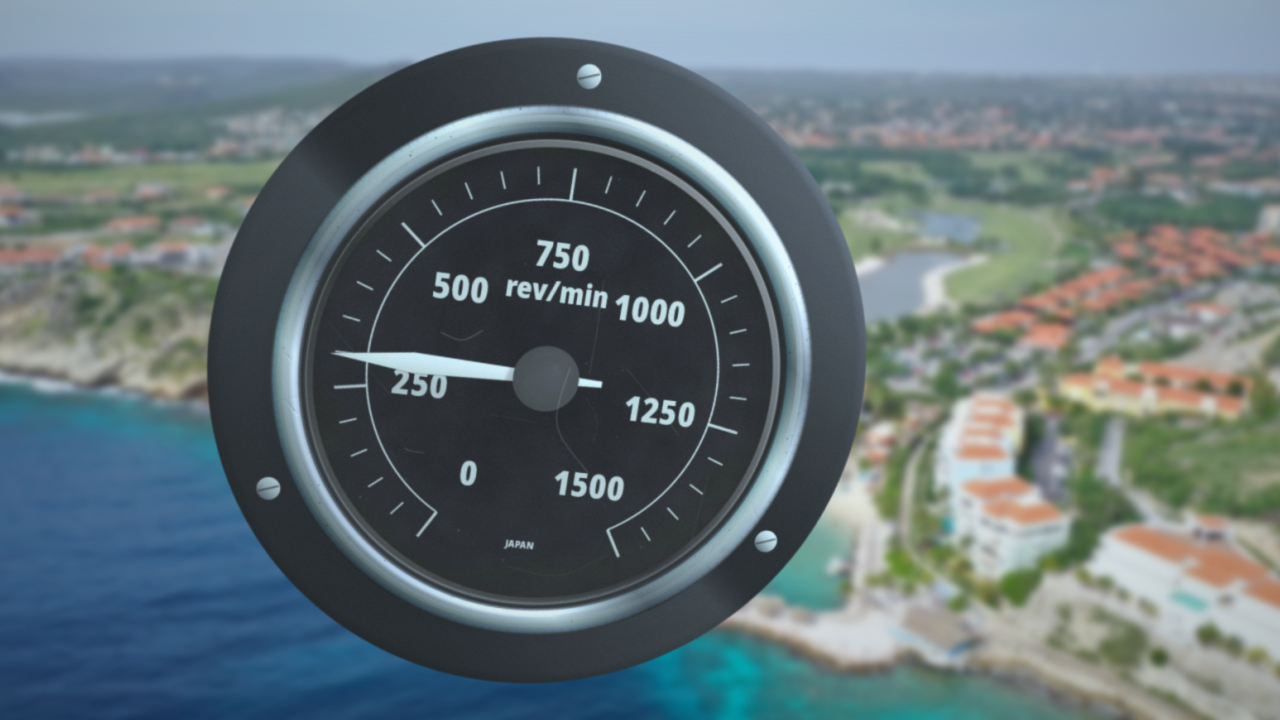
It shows 300 (rpm)
